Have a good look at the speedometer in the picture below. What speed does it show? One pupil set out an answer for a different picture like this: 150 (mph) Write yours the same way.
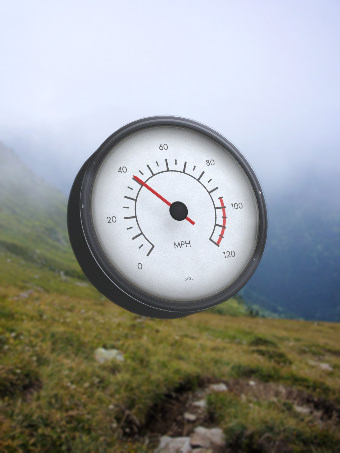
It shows 40 (mph)
